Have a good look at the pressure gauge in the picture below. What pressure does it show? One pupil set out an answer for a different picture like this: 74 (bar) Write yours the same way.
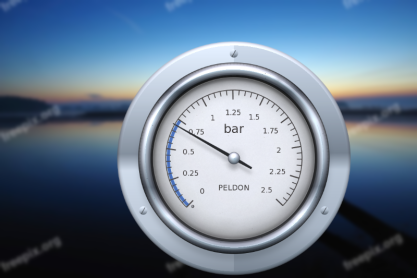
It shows 0.7 (bar)
